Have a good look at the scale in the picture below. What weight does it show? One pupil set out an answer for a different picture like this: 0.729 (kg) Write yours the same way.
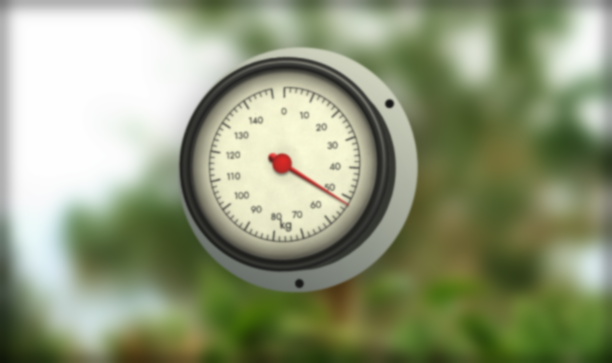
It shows 52 (kg)
